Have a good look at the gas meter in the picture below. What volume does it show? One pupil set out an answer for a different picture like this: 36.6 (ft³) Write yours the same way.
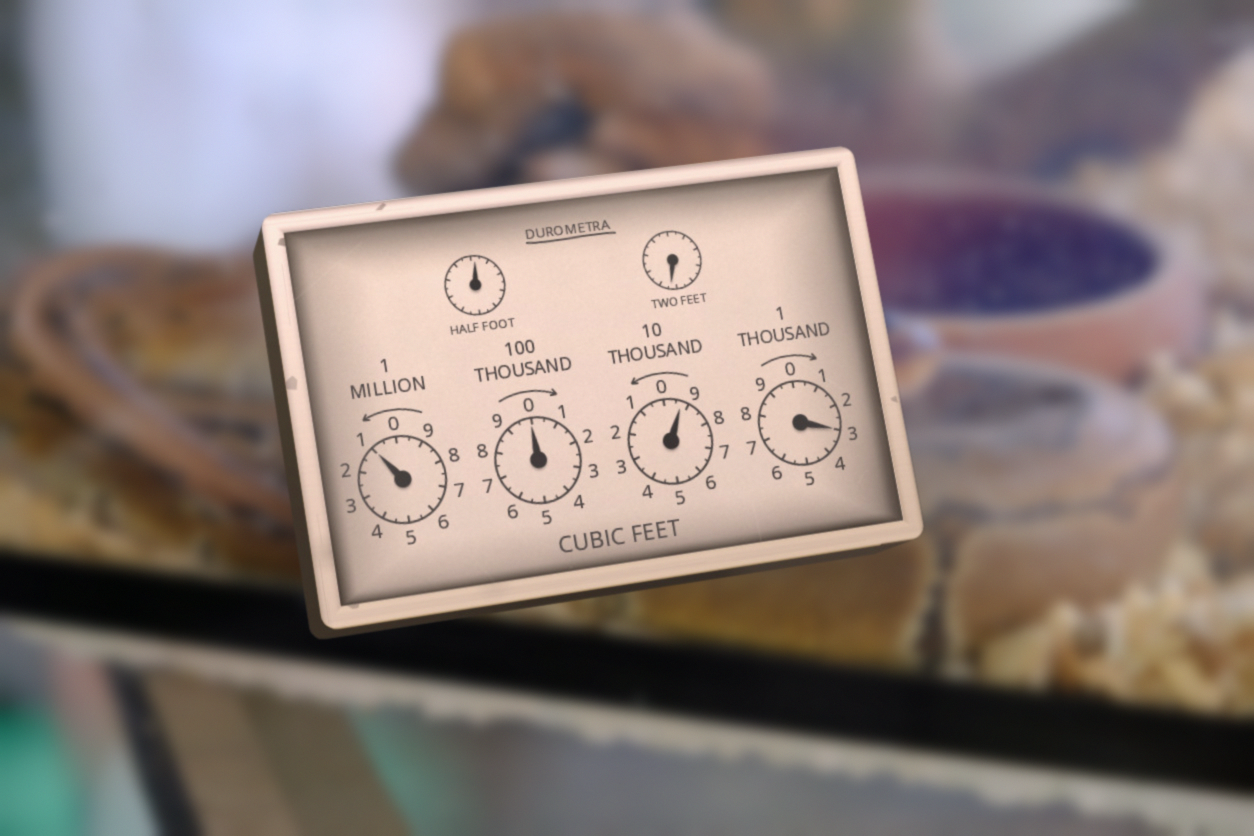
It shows 99300 (ft³)
